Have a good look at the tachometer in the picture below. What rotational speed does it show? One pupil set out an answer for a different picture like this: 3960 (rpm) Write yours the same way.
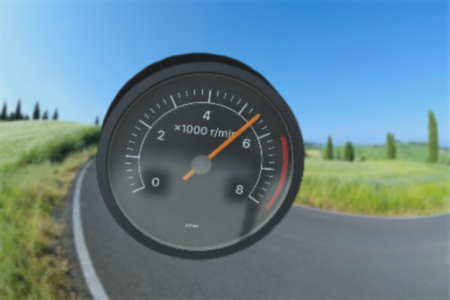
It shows 5400 (rpm)
